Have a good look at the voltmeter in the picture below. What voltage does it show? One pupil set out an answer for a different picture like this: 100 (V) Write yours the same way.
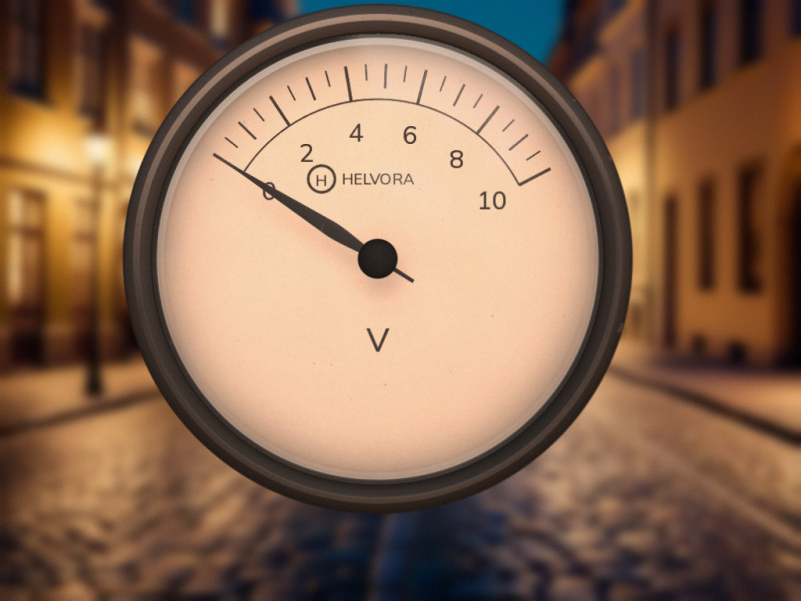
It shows 0 (V)
